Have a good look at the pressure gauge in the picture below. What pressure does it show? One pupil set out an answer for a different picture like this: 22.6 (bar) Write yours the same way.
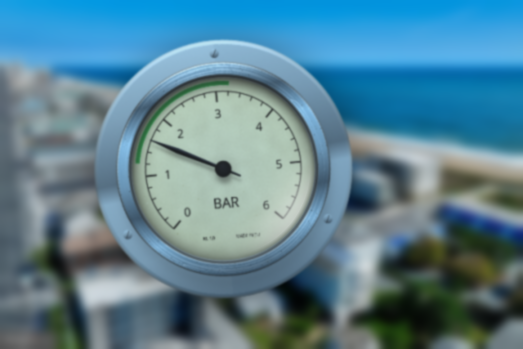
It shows 1.6 (bar)
